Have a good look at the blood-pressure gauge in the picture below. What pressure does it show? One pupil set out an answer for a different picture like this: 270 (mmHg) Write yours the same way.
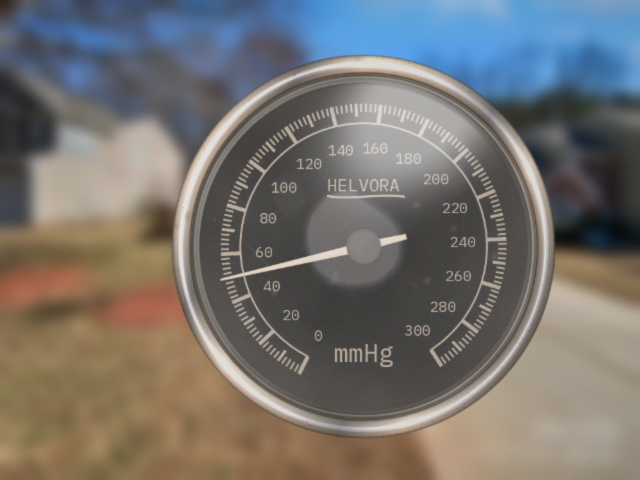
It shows 50 (mmHg)
